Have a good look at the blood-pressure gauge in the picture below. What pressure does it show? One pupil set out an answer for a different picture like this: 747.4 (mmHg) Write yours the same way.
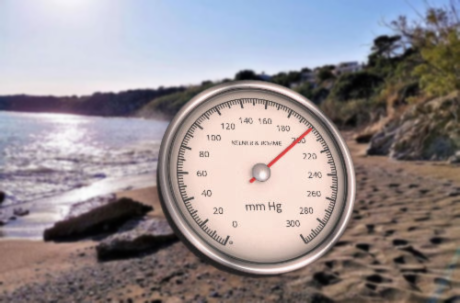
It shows 200 (mmHg)
